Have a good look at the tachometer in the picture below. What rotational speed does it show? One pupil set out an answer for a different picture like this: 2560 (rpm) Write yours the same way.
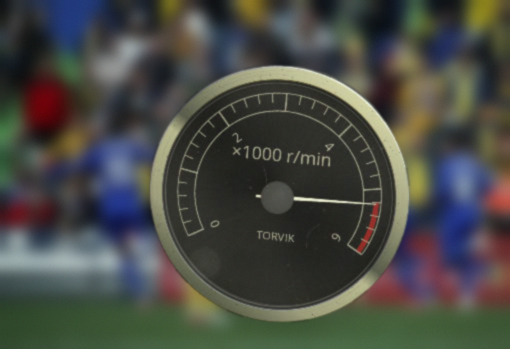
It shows 5200 (rpm)
